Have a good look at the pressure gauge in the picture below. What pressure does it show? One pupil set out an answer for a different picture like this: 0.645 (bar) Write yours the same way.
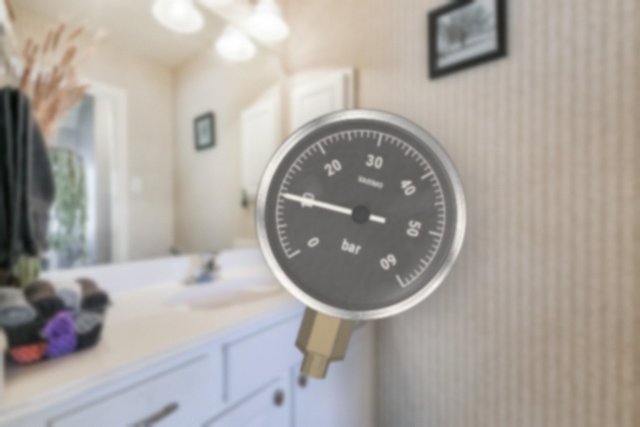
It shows 10 (bar)
